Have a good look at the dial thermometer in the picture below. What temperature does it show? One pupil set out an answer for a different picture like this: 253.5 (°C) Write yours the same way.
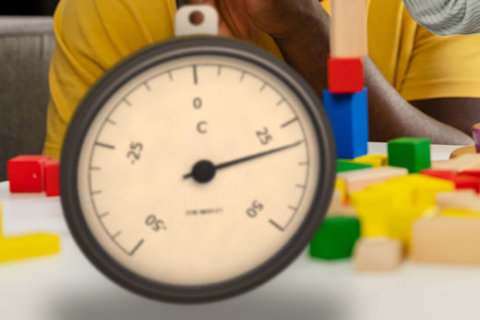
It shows 30 (°C)
